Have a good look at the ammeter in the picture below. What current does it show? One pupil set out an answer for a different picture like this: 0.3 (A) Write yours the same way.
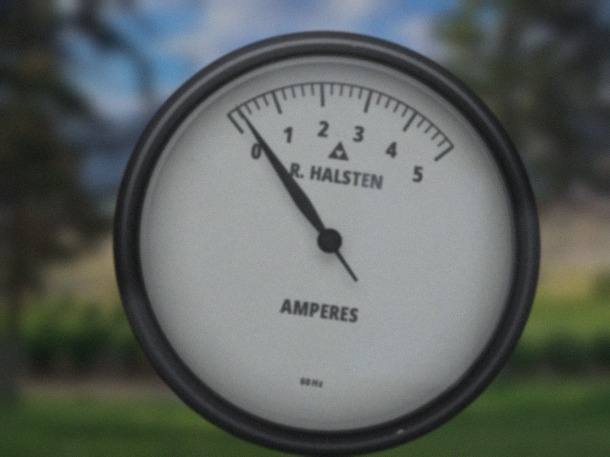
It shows 0.2 (A)
